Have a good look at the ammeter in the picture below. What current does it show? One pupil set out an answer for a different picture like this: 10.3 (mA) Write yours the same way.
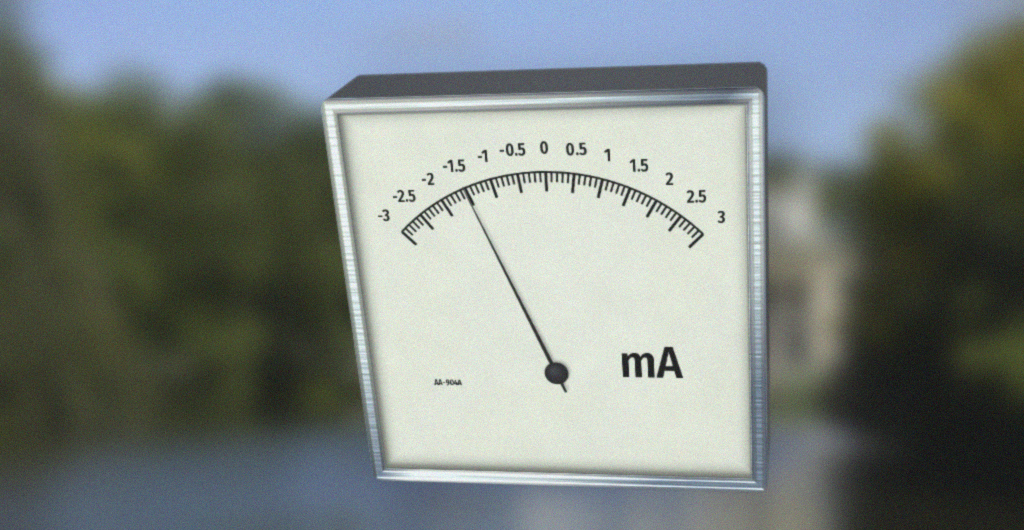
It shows -1.5 (mA)
